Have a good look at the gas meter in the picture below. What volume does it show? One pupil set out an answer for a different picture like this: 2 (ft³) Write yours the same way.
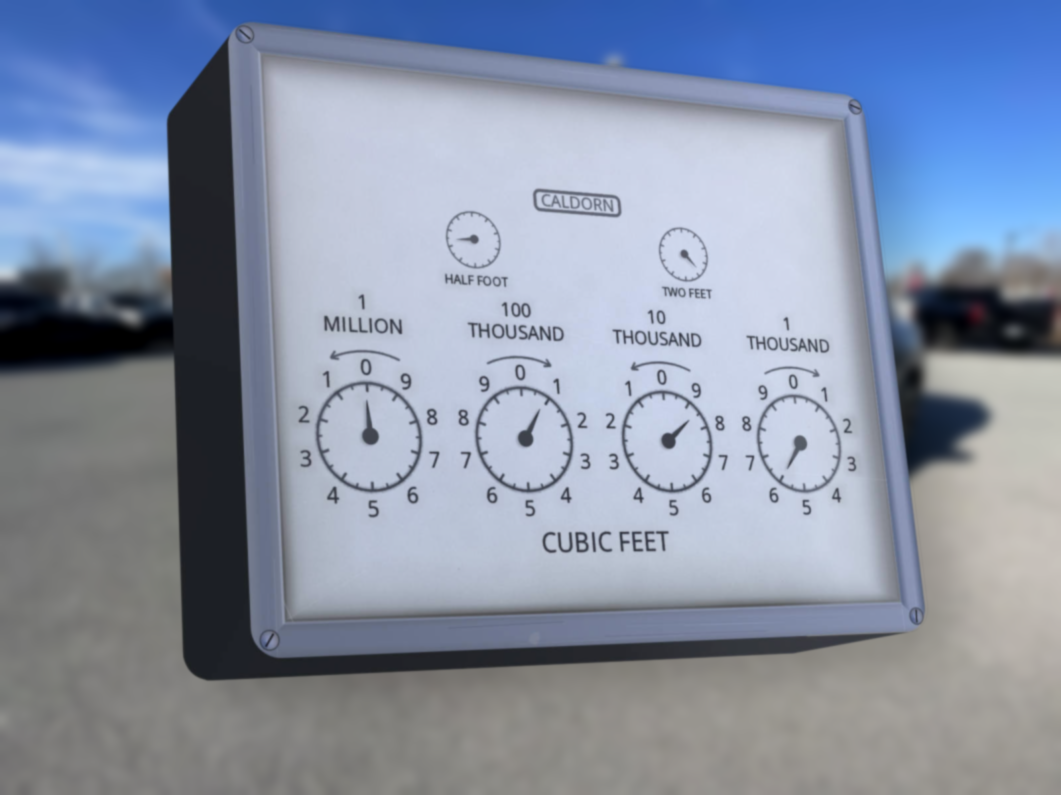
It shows 8600 (ft³)
